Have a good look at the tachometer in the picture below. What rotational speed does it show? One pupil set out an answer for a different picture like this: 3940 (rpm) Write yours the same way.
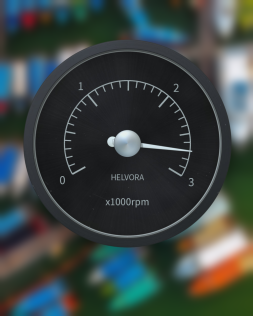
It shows 2700 (rpm)
